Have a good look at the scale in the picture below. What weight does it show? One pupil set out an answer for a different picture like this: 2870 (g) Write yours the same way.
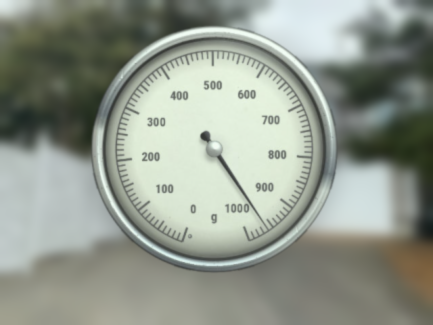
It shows 960 (g)
